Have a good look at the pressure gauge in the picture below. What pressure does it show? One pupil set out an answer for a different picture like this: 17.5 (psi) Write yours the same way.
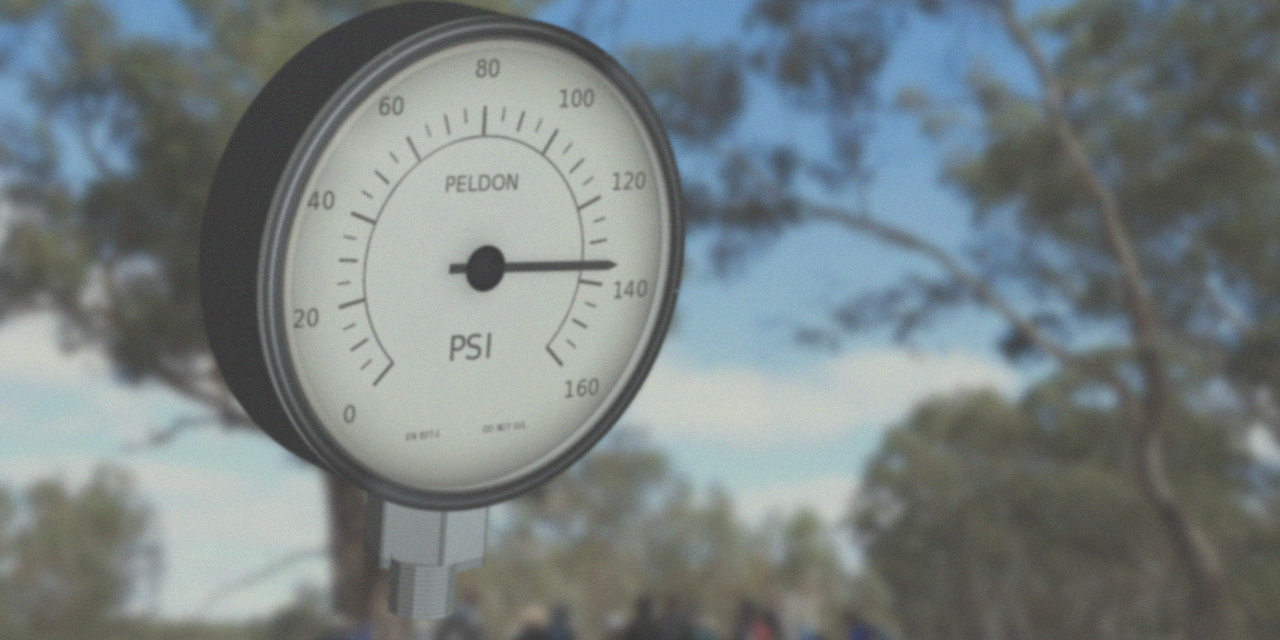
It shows 135 (psi)
